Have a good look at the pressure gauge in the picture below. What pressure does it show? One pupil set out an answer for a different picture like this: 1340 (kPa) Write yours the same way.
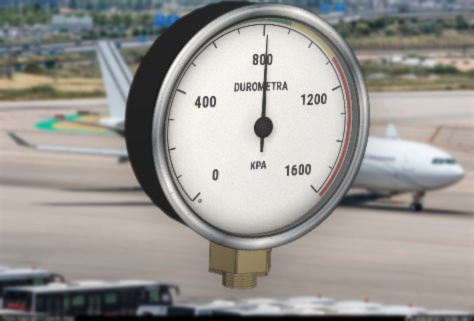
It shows 800 (kPa)
